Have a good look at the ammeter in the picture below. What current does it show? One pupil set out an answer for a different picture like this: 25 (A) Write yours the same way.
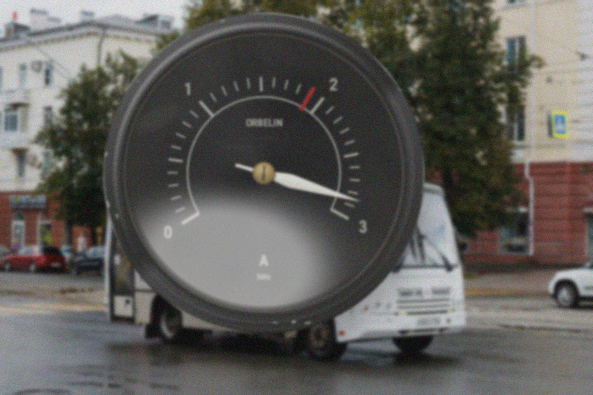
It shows 2.85 (A)
